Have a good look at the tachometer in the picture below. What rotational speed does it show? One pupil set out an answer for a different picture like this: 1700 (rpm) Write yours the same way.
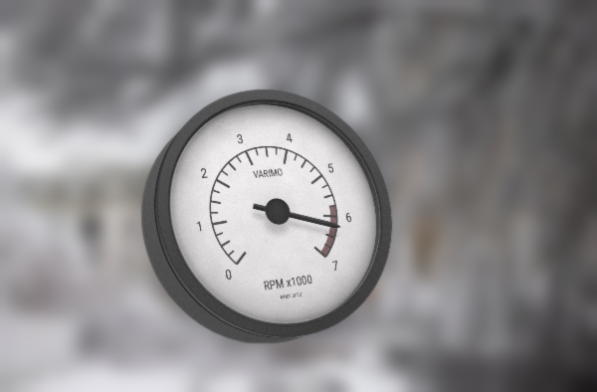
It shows 6250 (rpm)
